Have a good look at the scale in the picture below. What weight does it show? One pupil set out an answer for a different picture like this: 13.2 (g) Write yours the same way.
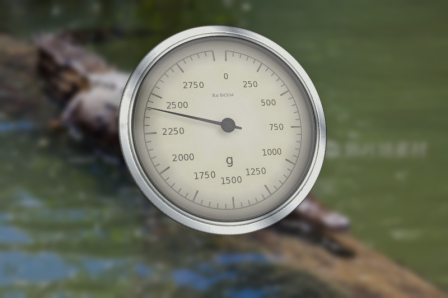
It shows 2400 (g)
